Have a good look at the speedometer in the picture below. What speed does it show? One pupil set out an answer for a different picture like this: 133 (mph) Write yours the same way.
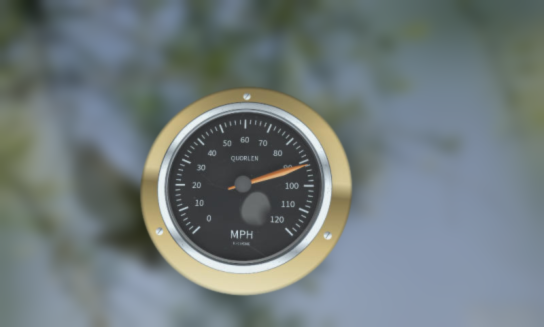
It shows 92 (mph)
